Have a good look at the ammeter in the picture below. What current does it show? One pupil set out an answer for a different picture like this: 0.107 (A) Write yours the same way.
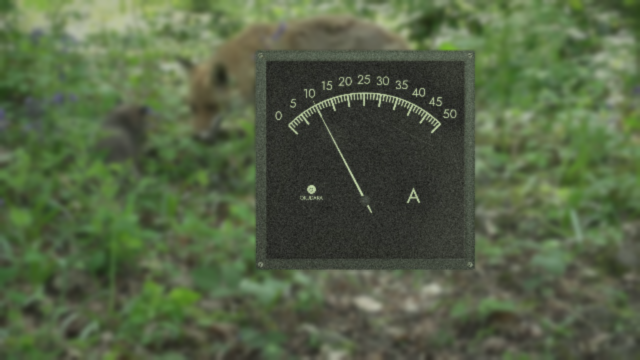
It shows 10 (A)
